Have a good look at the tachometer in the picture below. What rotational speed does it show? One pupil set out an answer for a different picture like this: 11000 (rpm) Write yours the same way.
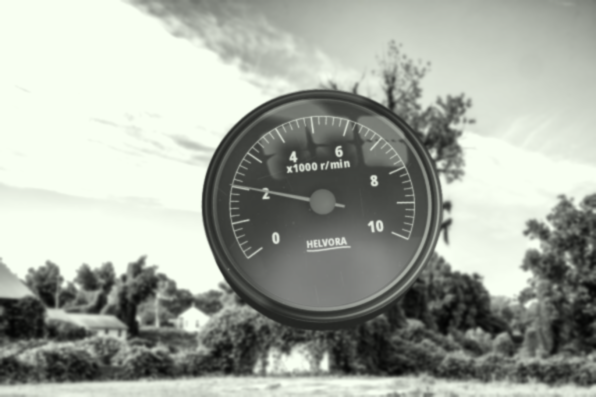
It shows 2000 (rpm)
